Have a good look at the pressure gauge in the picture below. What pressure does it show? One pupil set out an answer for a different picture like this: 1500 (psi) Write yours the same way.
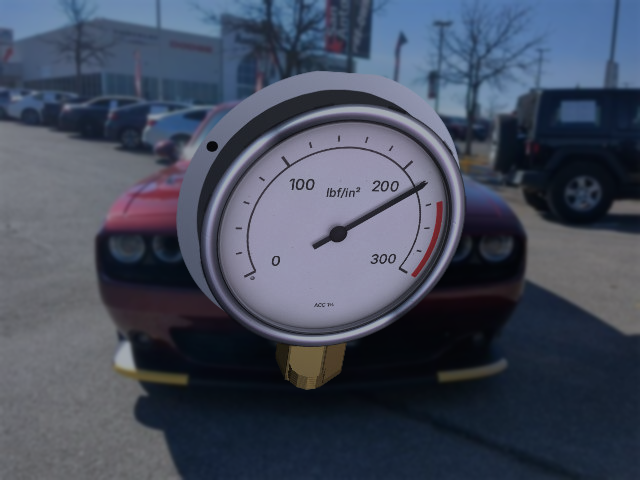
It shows 220 (psi)
